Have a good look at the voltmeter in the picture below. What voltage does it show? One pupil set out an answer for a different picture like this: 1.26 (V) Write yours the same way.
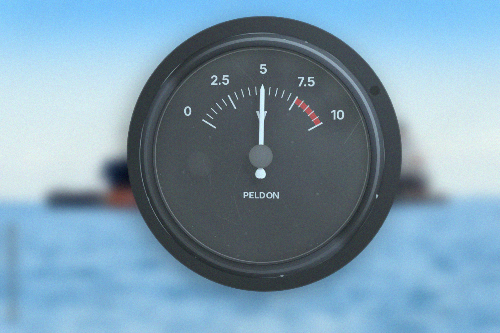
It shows 5 (V)
